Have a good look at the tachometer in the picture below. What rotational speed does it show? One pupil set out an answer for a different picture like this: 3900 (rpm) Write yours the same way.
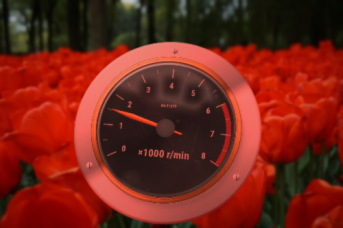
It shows 1500 (rpm)
